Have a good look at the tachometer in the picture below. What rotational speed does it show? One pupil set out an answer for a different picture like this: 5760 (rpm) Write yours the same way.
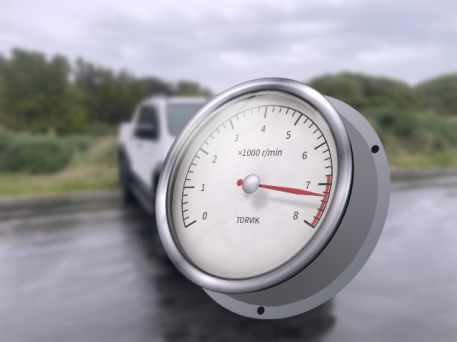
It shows 7300 (rpm)
